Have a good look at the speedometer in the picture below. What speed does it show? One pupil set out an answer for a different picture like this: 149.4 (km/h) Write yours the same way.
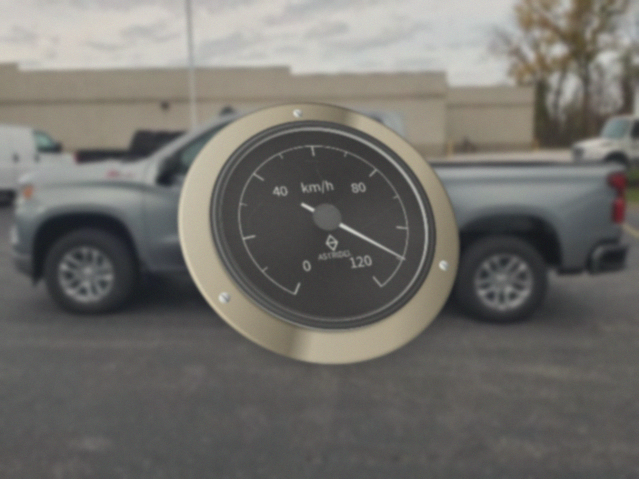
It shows 110 (km/h)
